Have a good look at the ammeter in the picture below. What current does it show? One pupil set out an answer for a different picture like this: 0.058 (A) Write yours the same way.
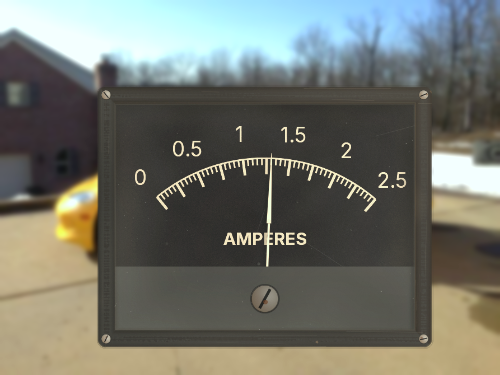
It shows 1.3 (A)
